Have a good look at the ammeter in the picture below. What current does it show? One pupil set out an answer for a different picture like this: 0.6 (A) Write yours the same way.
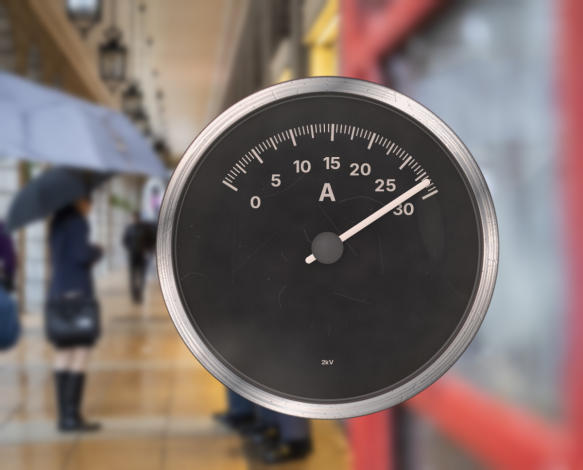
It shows 28.5 (A)
